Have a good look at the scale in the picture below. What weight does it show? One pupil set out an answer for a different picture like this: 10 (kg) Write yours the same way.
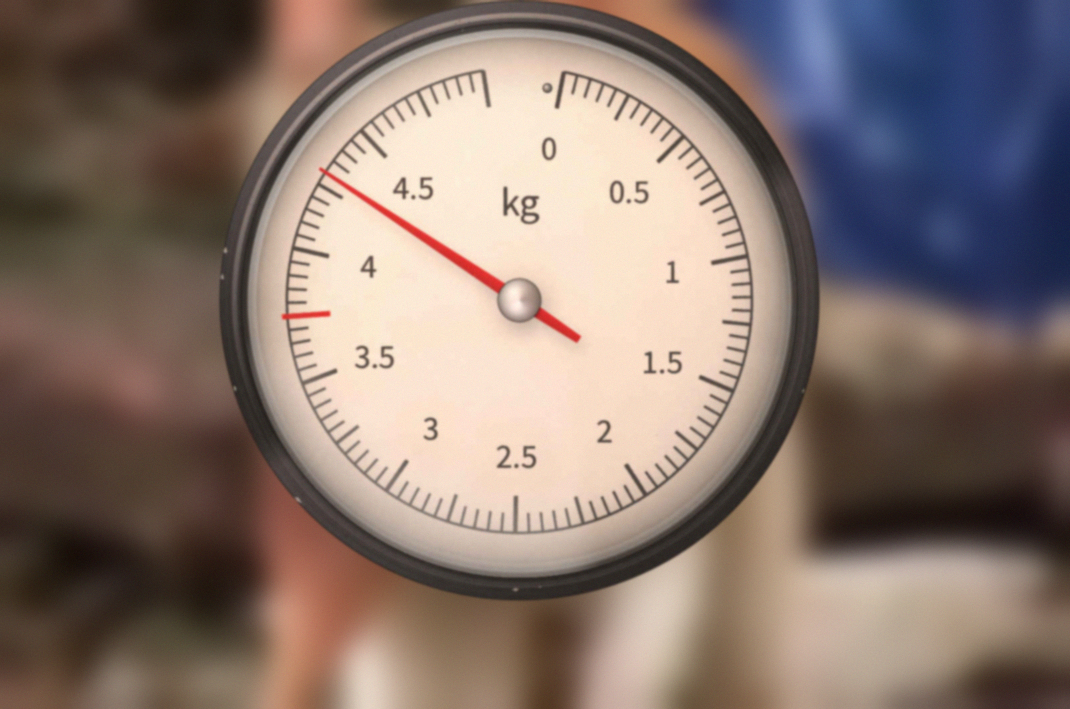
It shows 4.3 (kg)
